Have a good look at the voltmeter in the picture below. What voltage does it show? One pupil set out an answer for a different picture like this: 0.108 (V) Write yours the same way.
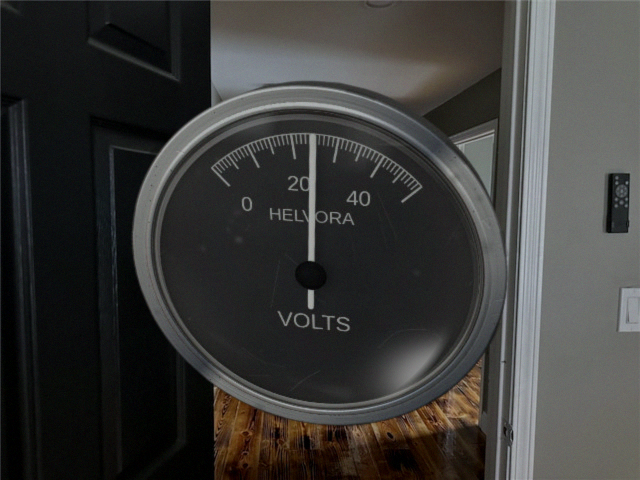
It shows 25 (V)
